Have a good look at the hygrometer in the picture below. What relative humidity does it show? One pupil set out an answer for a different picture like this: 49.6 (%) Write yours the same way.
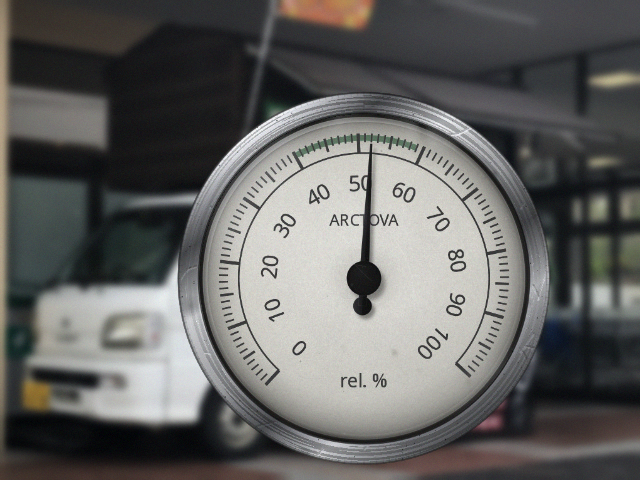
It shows 52 (%)
